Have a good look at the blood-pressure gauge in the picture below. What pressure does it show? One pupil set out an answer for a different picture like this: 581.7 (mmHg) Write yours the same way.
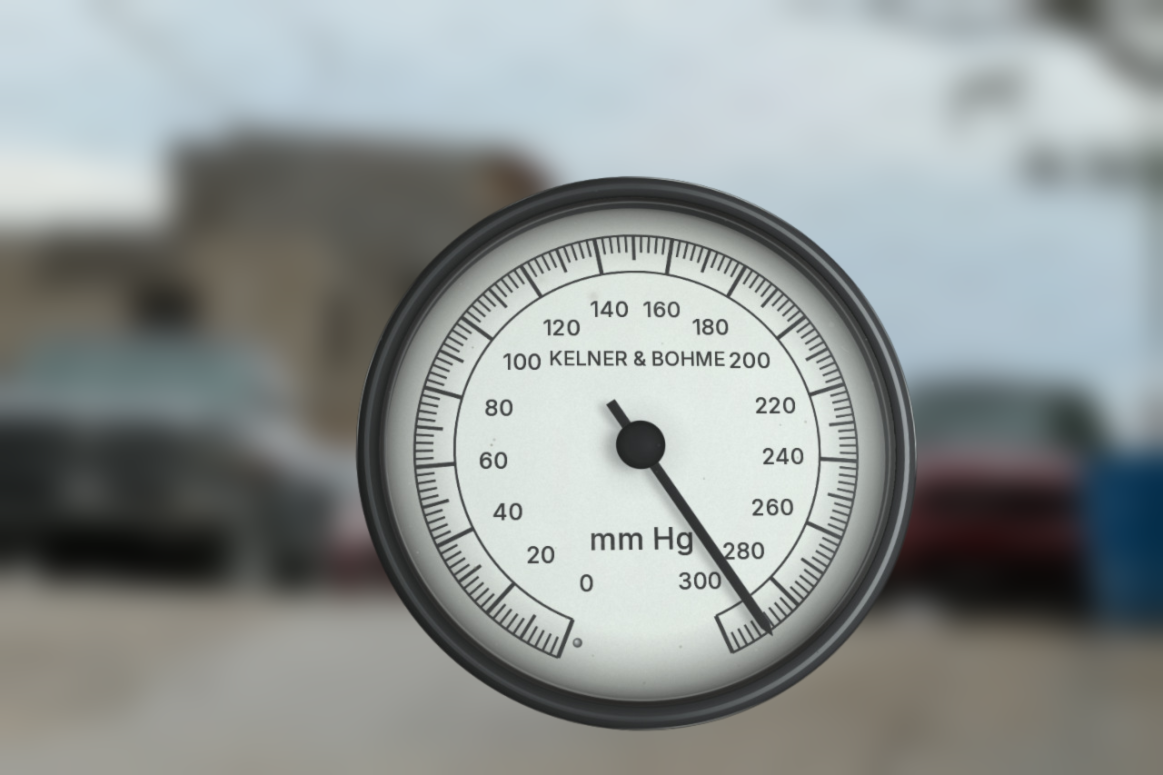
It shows 290 (mmHg)
